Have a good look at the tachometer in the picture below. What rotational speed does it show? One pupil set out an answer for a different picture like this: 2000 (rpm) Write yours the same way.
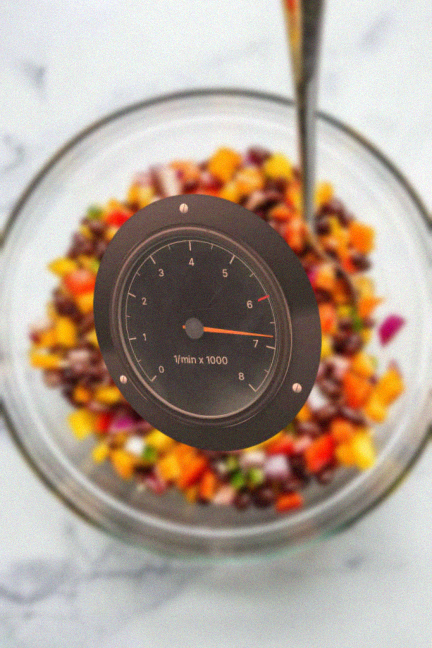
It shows 6750 (rpm)
